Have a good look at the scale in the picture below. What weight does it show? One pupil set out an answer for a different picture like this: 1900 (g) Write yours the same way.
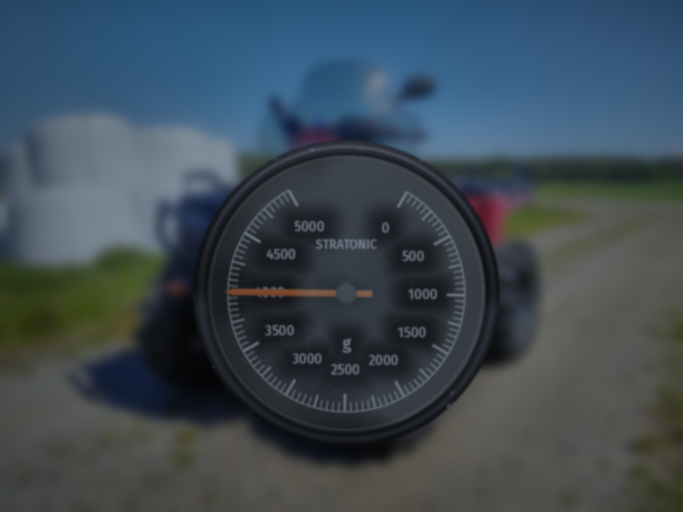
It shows 4000 (g)
